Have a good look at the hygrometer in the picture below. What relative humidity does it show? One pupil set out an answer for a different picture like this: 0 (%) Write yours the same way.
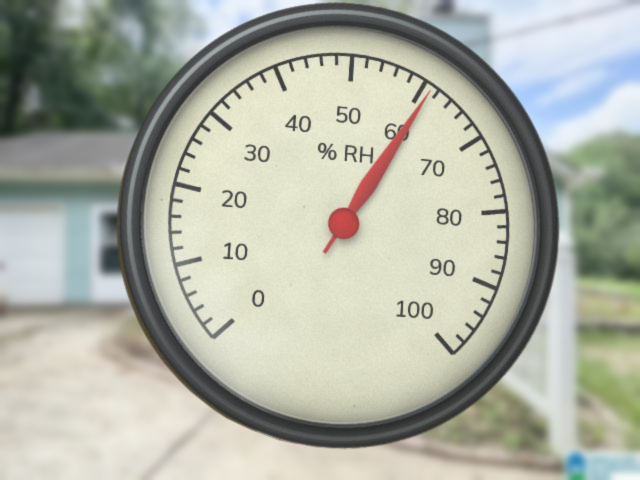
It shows 61 (%)
